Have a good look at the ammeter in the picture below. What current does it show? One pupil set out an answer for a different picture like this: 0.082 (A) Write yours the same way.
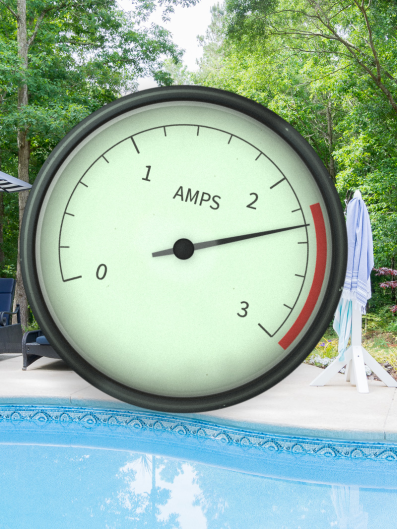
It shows 2.3 (A)
